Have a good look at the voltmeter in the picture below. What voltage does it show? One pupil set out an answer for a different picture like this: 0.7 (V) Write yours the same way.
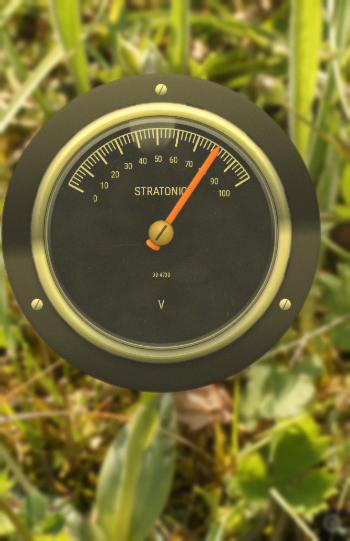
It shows 80 (V)
